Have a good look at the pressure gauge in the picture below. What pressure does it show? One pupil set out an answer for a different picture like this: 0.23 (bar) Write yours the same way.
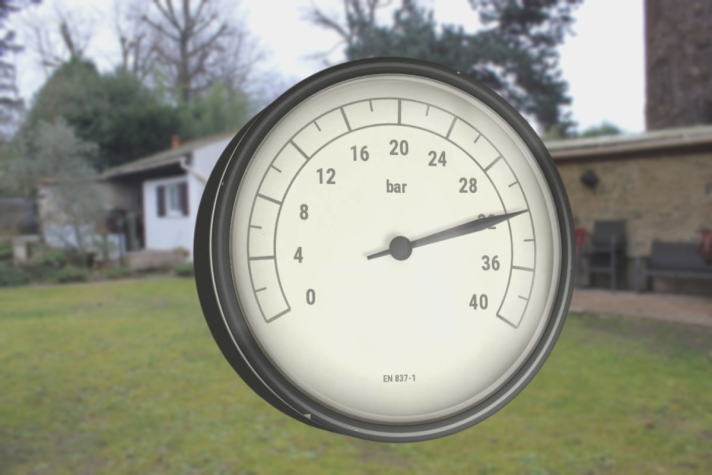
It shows 32 (bar)
